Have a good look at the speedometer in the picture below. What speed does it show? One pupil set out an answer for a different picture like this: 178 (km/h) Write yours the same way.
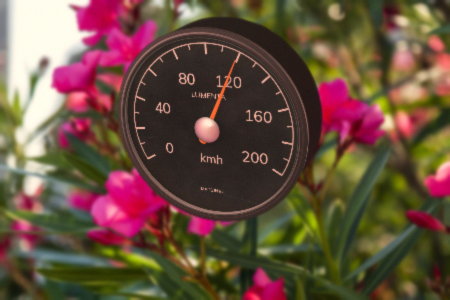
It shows 120 (km/h)
